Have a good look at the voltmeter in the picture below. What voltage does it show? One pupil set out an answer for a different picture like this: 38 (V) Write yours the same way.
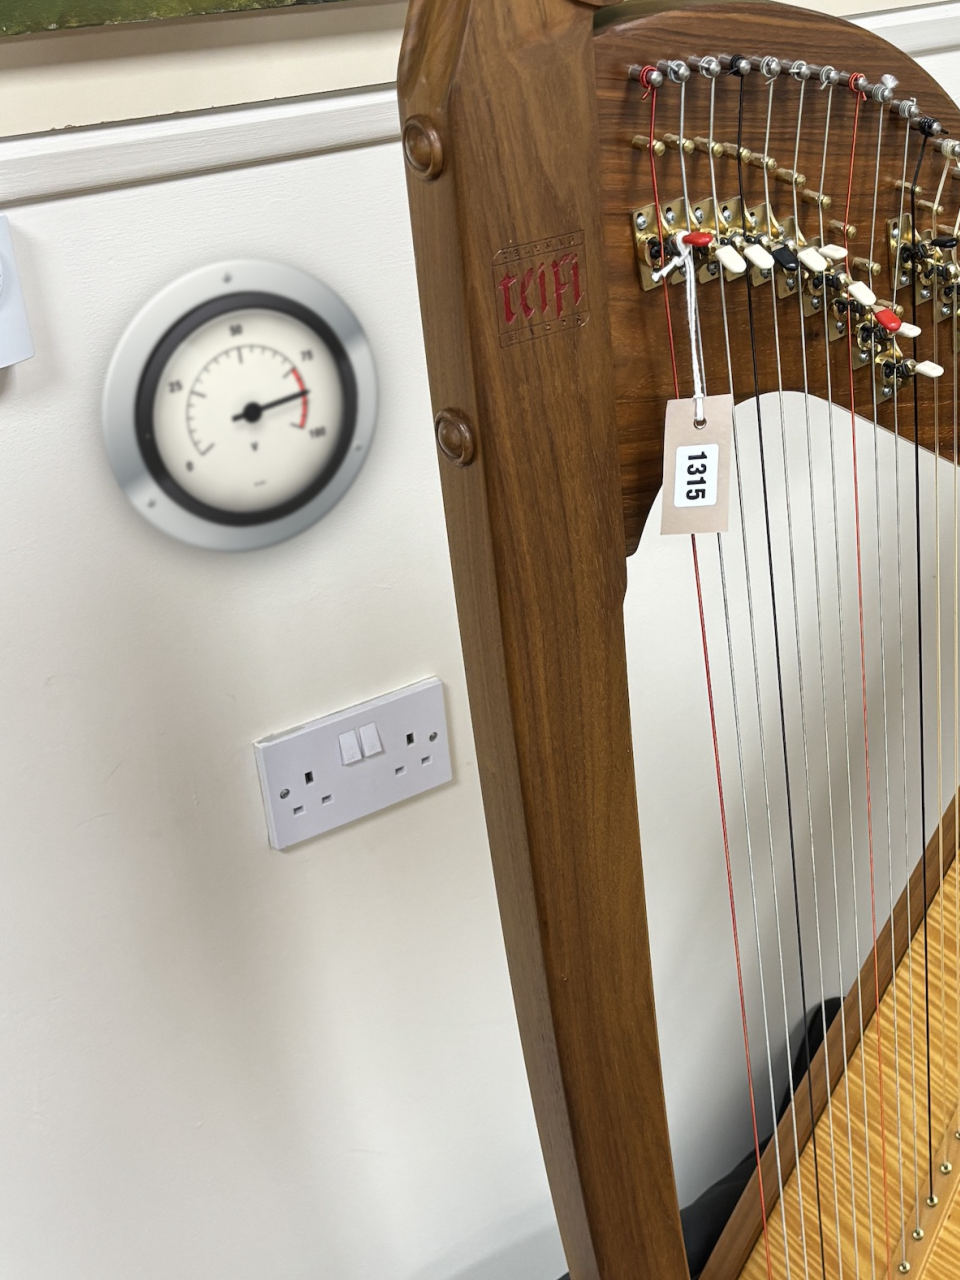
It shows 85 (V)
